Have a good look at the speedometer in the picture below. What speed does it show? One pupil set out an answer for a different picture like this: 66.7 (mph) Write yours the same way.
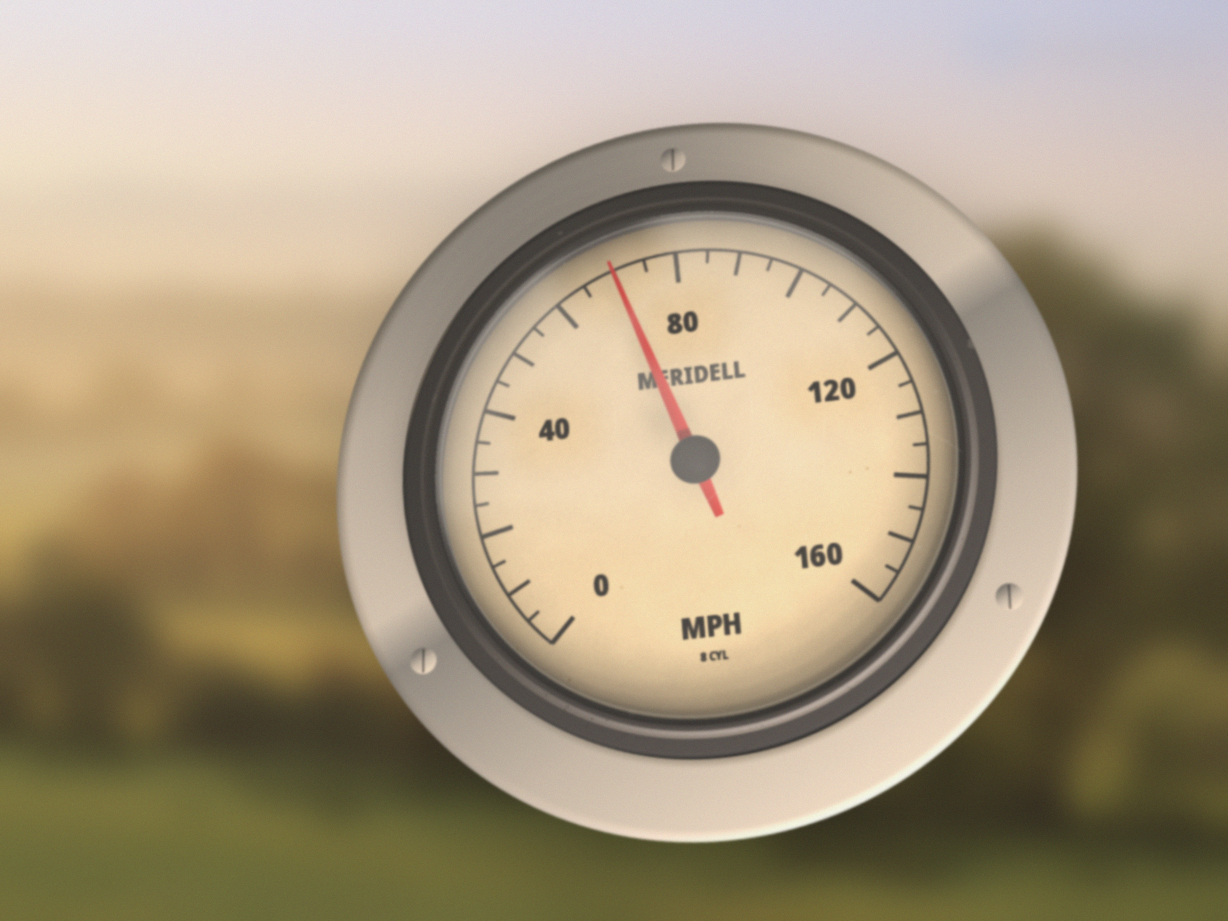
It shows 70 (mph)
